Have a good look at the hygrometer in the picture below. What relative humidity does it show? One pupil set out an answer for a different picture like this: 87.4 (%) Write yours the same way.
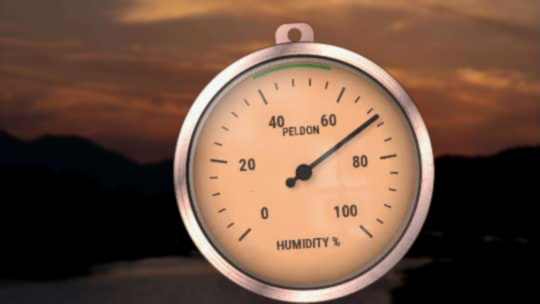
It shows 70 (%)
